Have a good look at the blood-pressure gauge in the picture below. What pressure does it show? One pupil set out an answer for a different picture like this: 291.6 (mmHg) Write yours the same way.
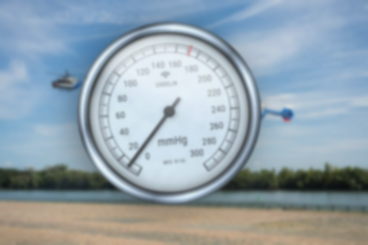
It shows 10 (mmHg)
